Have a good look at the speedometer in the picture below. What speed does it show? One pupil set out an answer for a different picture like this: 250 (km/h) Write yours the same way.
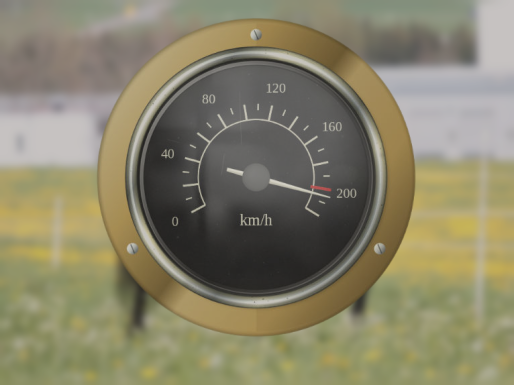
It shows 205 (km/h)
